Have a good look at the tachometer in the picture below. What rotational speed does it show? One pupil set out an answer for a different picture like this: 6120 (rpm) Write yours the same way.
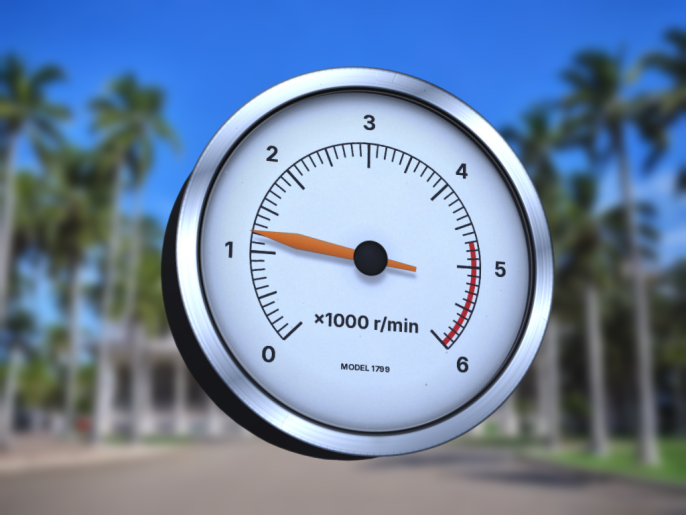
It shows 1200 (rpm)
